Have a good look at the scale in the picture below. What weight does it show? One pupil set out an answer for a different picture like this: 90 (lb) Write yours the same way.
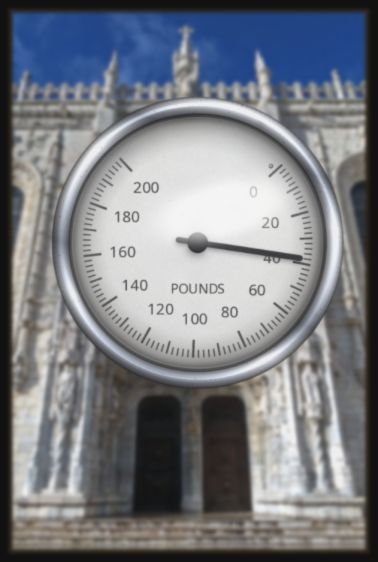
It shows 38 (lb)
